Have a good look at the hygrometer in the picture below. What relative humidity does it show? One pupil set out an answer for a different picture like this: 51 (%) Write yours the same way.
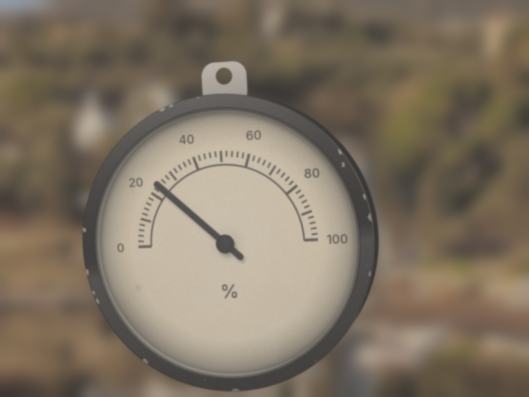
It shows 24 (%)
